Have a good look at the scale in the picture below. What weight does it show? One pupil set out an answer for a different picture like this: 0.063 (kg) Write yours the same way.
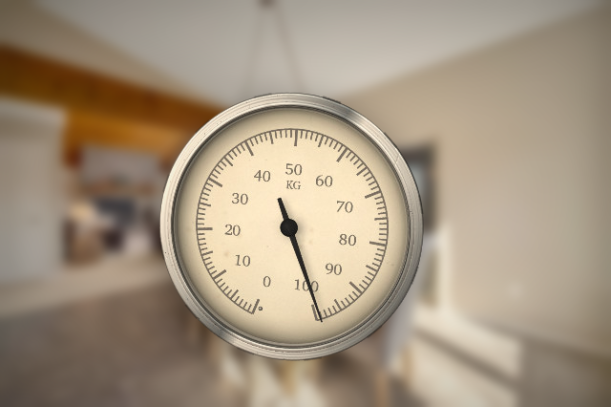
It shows 99 (kg)
